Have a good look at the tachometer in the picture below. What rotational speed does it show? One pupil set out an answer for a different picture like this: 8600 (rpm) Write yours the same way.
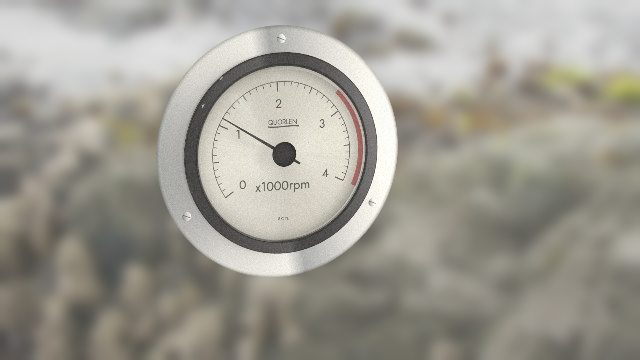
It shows 1100 (rpm)
